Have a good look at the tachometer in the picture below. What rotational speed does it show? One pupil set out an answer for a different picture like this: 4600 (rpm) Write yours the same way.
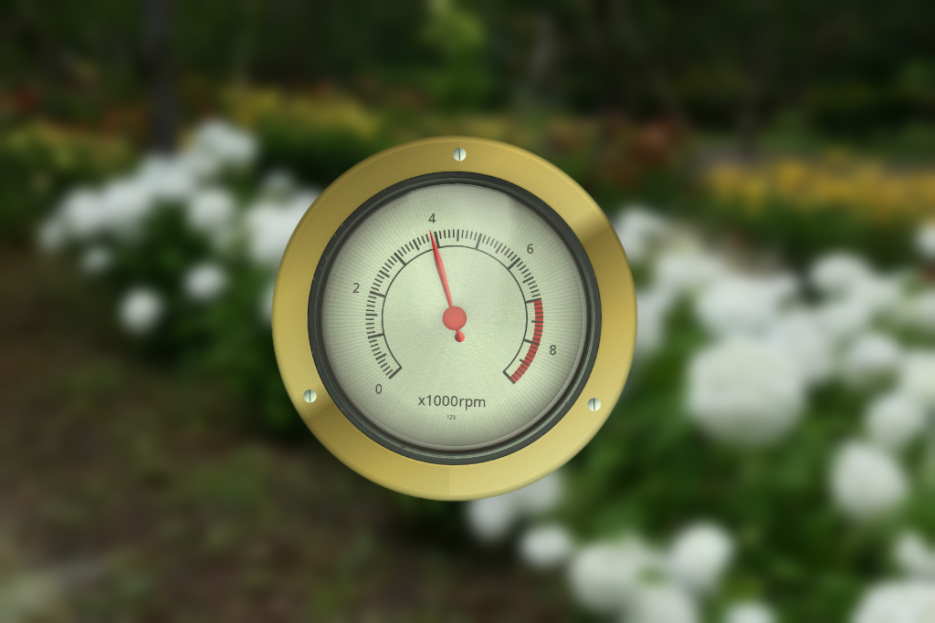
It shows 3900 (rpm)
